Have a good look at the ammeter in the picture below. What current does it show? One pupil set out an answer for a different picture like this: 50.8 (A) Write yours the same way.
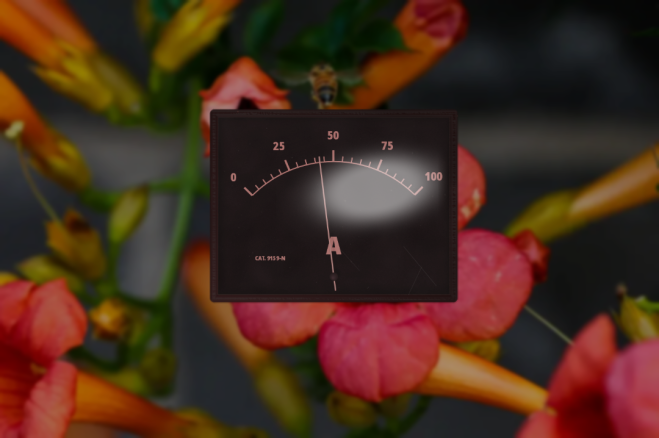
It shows 42.5 (A)
